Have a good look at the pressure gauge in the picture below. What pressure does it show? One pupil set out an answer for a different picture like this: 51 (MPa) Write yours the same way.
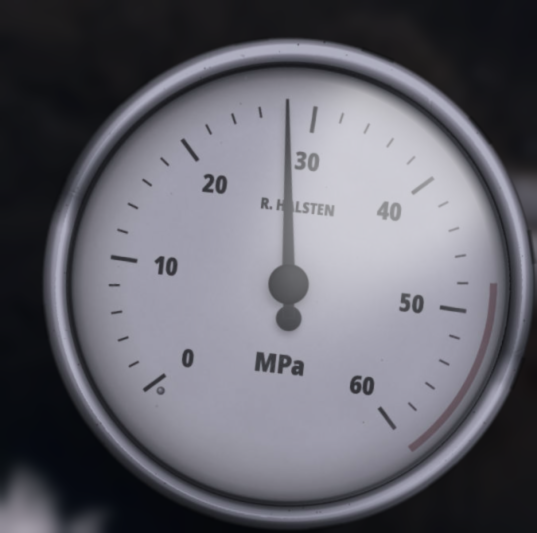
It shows 28 (MPa)
